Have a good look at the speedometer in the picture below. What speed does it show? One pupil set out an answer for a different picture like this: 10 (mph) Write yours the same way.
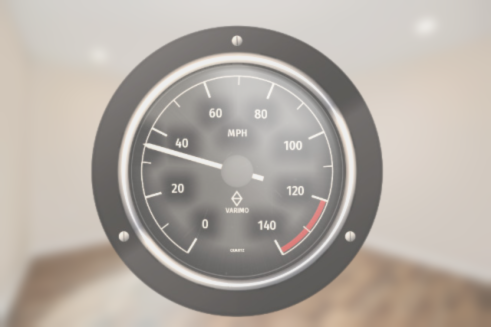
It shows 35 (mph)
